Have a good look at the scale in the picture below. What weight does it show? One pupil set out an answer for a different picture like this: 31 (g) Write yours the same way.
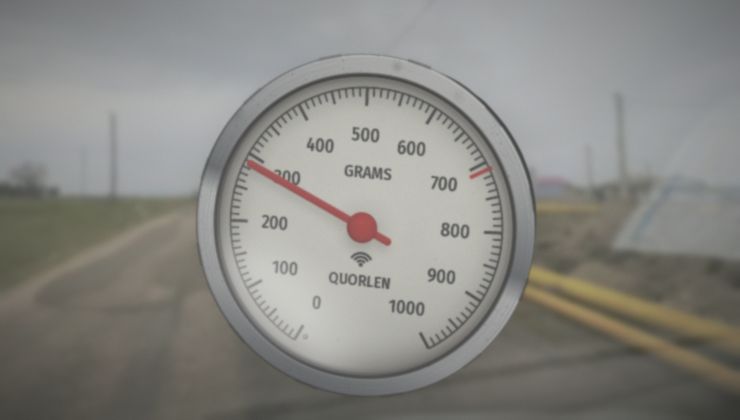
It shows 290 (g)
